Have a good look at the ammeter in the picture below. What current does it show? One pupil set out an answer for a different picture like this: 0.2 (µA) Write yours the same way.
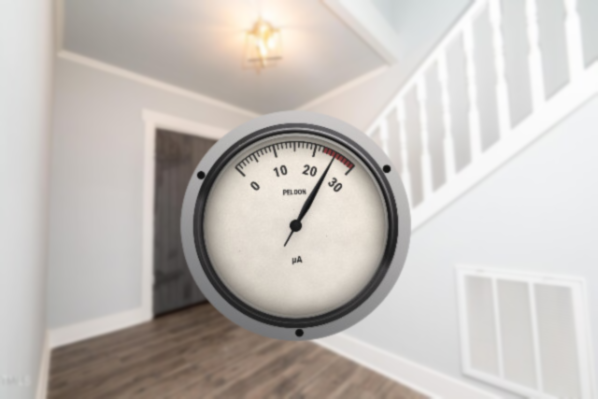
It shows 25 (µA)
